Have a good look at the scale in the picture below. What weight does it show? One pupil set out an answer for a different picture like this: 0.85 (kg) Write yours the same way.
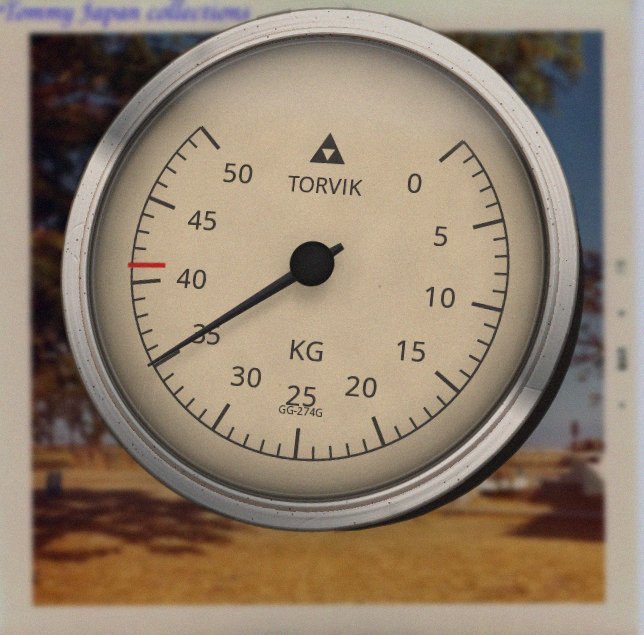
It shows 35 (kg)
